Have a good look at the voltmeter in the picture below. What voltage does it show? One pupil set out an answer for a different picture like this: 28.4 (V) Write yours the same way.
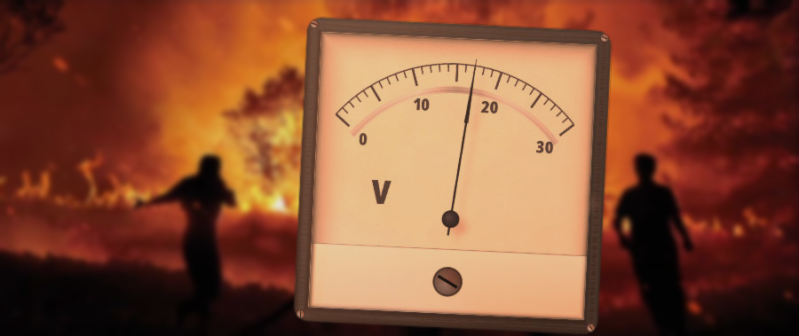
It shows 17 (V)
